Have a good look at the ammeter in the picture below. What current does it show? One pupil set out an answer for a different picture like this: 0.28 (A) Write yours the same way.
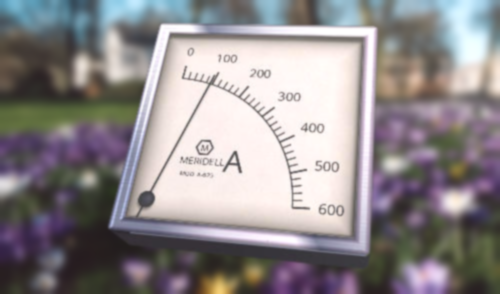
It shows 100 (A)
